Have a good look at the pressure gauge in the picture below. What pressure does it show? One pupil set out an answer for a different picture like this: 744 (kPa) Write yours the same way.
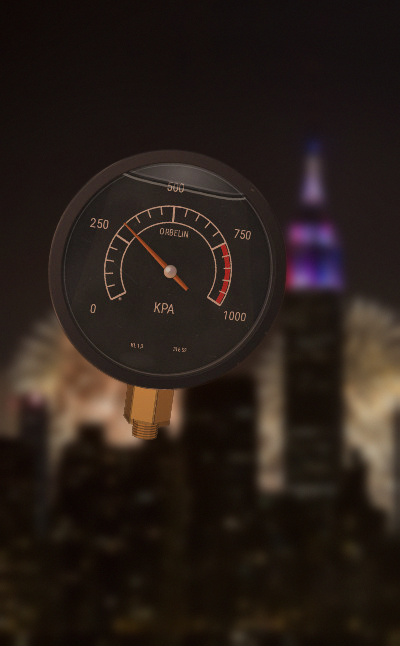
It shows 300 (kPa)
